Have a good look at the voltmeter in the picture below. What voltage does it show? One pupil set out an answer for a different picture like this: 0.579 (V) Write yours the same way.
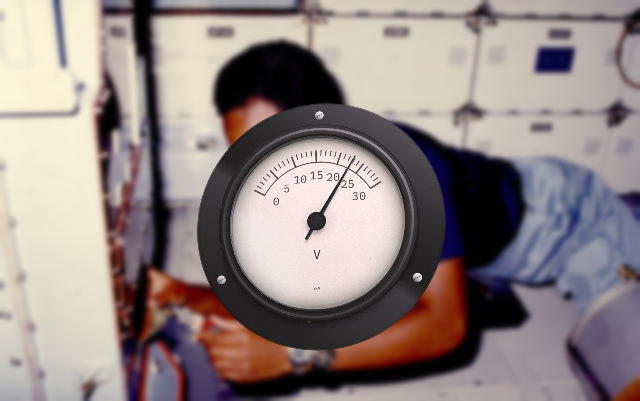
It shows 23 (V)
